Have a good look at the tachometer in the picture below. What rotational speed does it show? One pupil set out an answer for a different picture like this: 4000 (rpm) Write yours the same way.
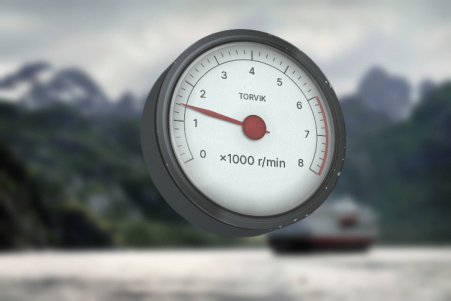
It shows 1400 (rpm)
